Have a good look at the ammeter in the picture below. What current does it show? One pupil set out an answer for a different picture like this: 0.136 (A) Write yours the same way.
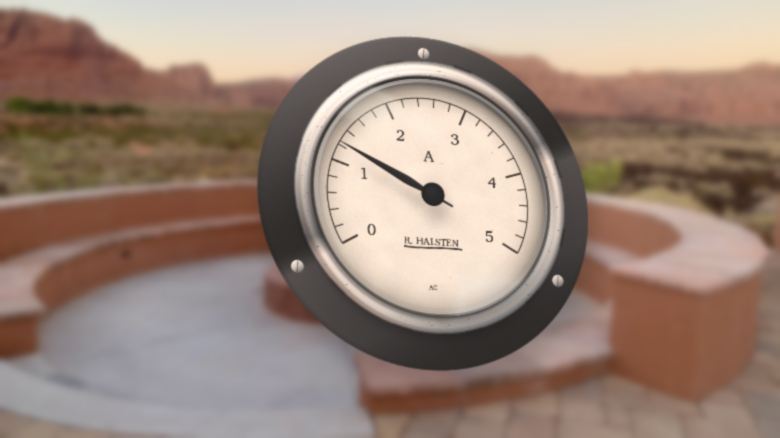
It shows 1.2 (A)
